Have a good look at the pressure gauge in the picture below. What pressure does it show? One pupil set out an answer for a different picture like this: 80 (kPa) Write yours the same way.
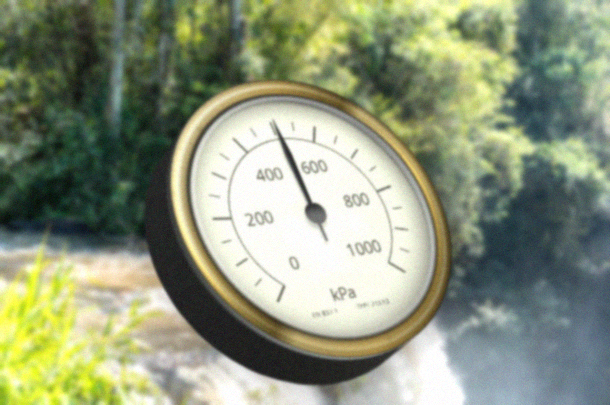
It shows 500 (kPa)
